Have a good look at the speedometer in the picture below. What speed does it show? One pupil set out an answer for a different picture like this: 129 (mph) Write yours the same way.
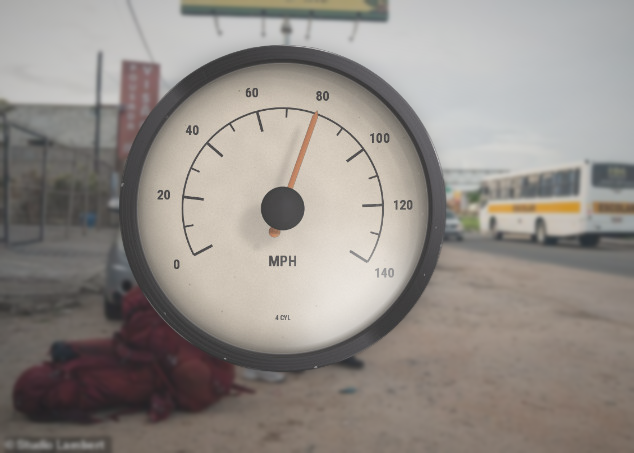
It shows 80 (mph)
